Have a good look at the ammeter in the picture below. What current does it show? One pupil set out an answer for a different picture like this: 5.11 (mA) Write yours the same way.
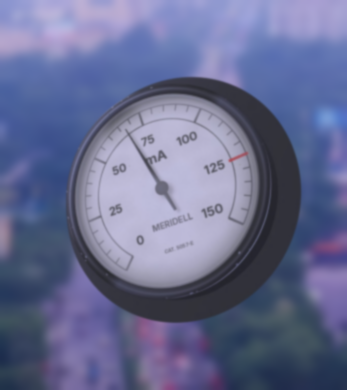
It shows 67.5 (mA)
